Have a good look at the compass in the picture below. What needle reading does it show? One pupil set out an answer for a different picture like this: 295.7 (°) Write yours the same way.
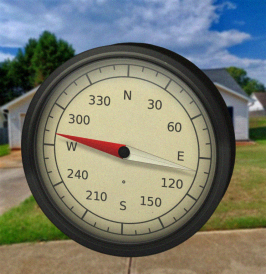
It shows 280 (°)
